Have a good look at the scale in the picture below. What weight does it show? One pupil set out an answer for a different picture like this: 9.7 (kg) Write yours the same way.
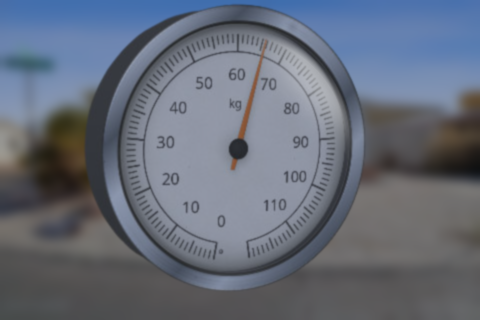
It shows 65 (kg)
